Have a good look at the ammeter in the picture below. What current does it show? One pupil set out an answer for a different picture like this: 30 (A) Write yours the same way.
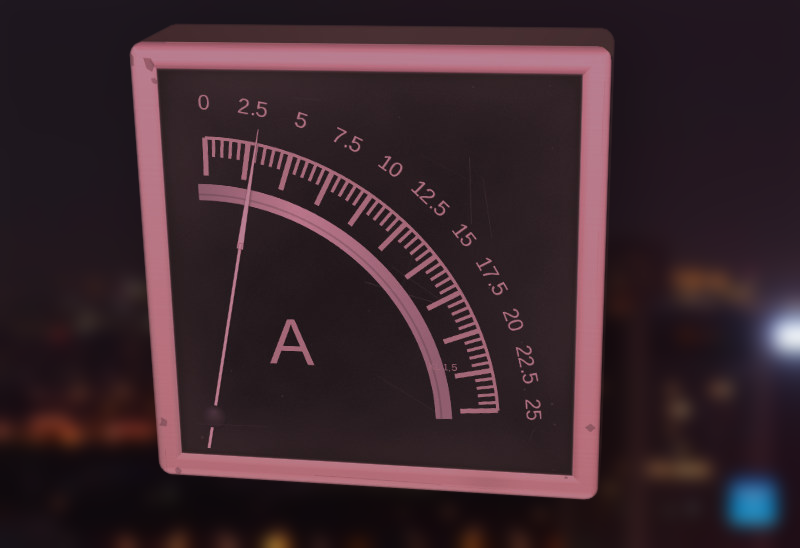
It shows 3 (A)
